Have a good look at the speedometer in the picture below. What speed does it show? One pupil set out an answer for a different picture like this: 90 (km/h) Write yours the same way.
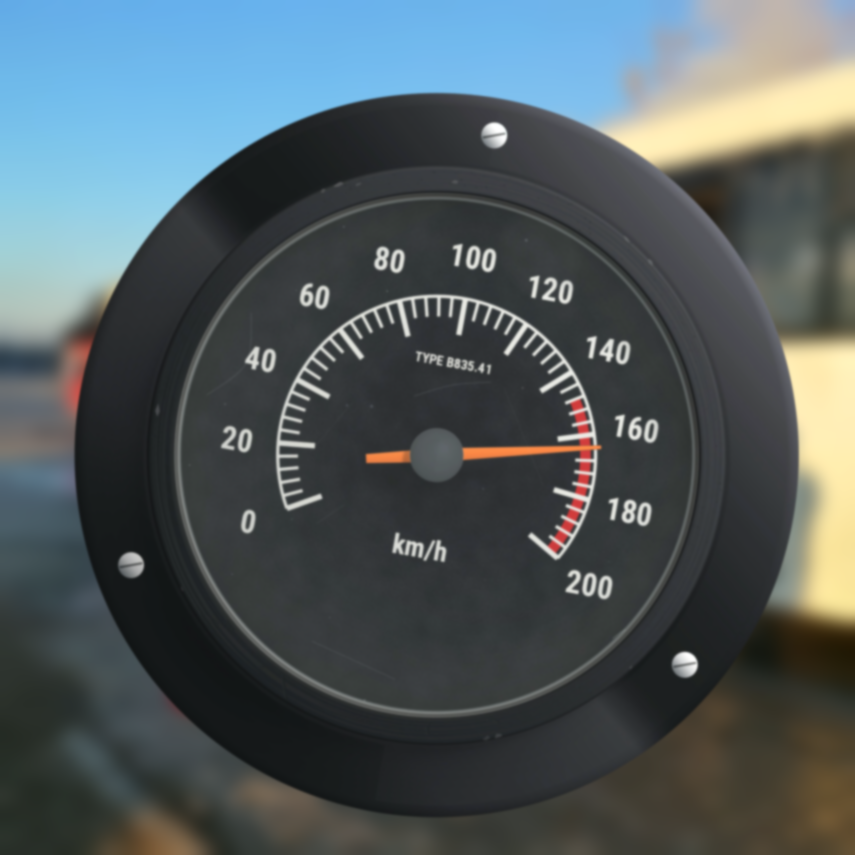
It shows 164 (km/h)
